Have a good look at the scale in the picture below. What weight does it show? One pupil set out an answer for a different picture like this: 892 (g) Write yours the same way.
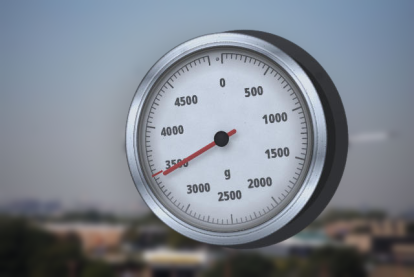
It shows 3450 (g)
